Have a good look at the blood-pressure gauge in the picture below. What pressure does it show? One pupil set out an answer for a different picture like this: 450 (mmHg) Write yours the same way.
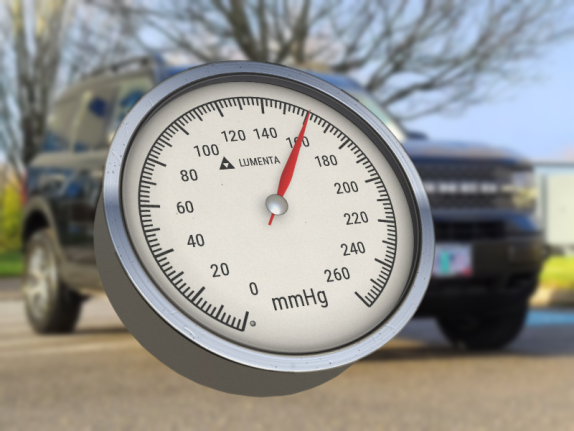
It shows 160 (mmHg)
